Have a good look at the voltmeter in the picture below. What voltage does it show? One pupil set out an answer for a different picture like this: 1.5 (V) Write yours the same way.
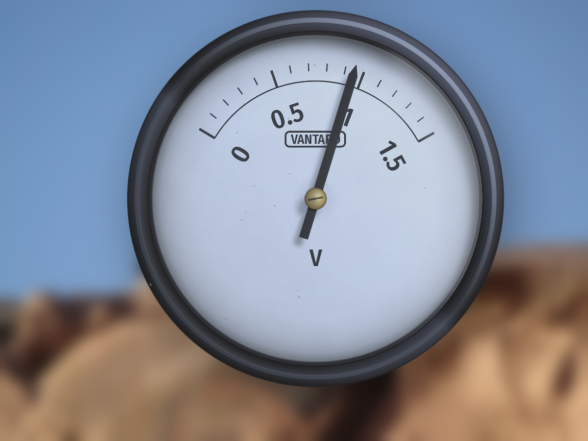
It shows 0.95 (V)
